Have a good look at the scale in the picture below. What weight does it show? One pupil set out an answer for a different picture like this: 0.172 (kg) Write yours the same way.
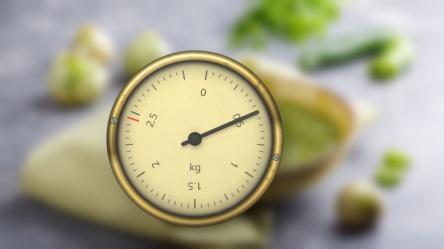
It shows 0.5 (kg)
